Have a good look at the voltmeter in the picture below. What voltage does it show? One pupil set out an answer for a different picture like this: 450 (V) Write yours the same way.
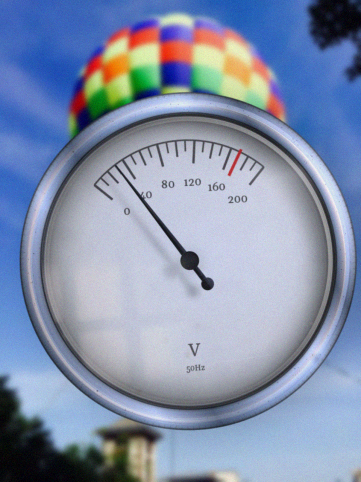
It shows 30 (V)
